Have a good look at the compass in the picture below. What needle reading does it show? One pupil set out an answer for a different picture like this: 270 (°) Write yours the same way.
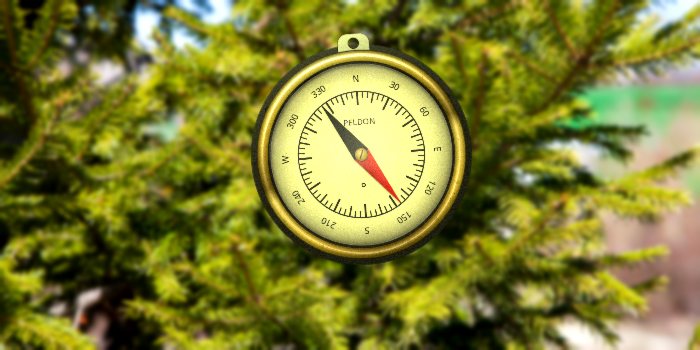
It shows 145 (°)
